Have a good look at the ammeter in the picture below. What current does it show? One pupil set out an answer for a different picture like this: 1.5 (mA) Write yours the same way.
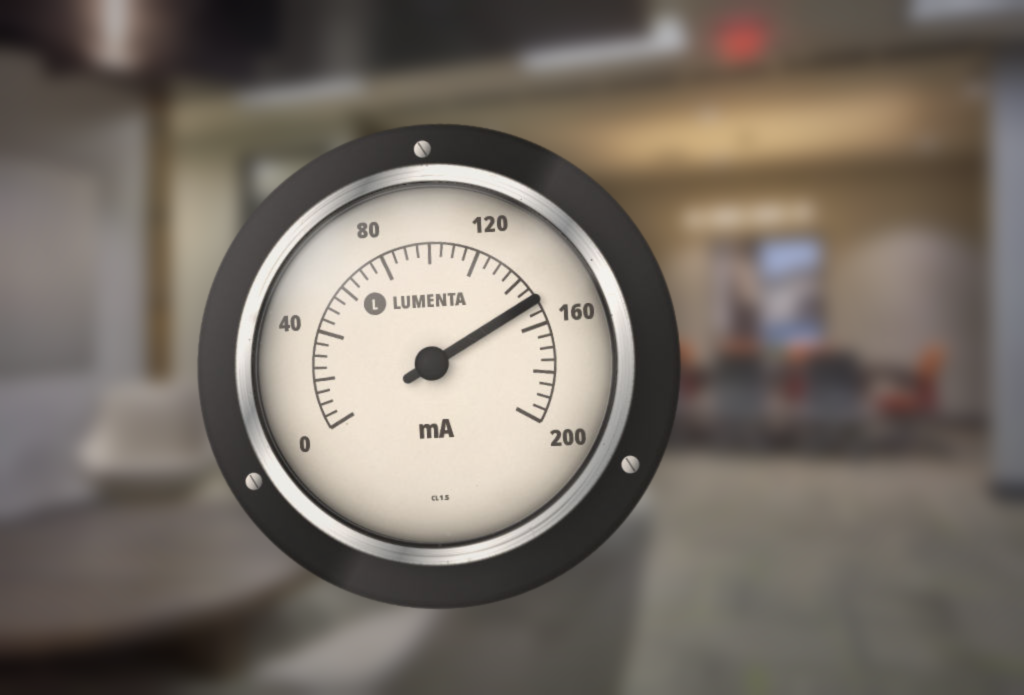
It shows 150 (mA)
